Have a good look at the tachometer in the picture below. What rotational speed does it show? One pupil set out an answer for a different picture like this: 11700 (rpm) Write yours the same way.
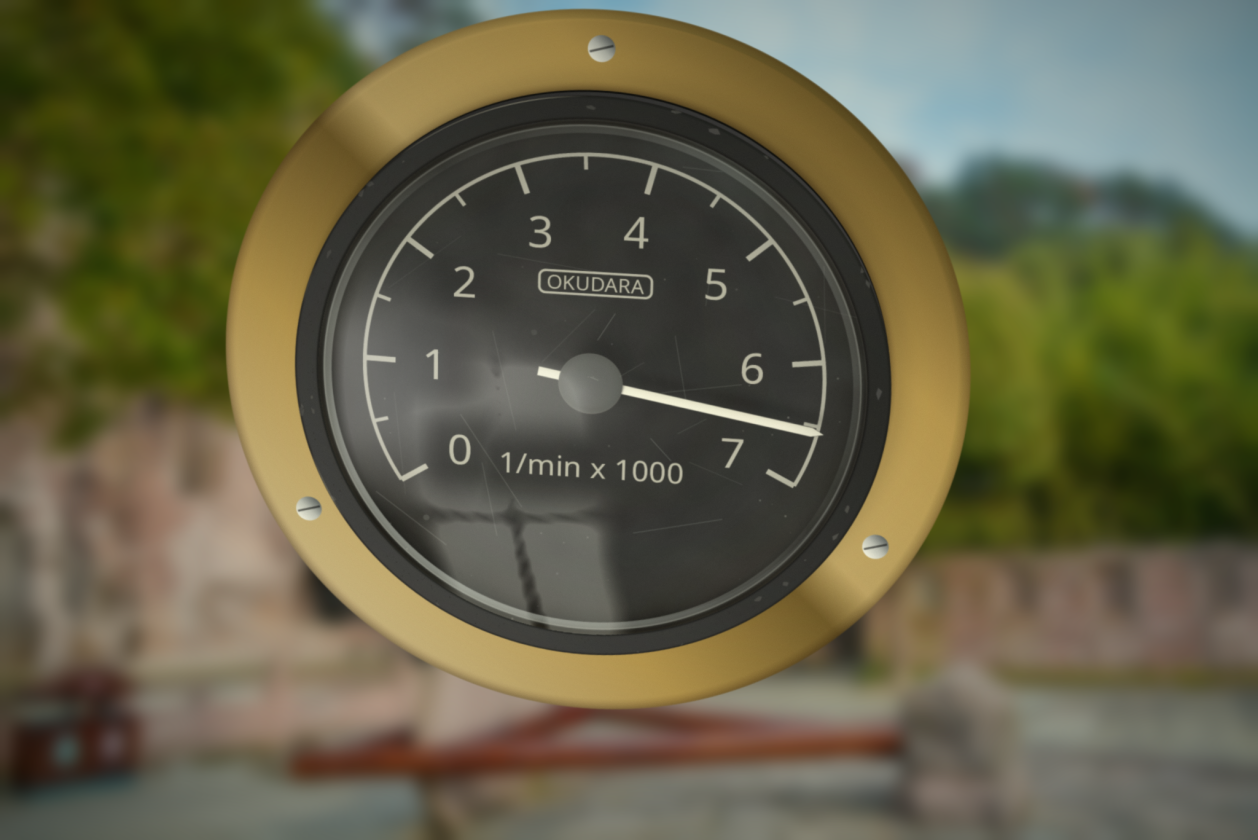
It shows 6500 (rpm)
